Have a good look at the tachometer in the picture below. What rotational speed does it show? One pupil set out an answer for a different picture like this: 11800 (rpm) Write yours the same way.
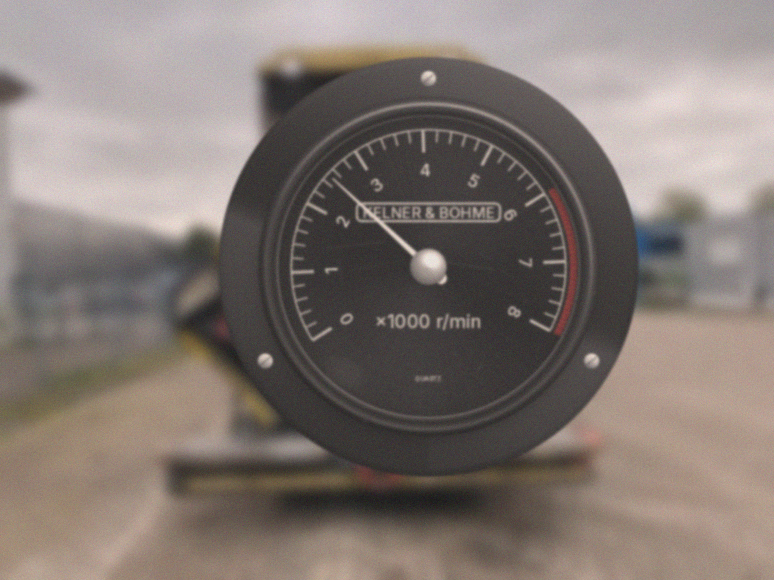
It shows 2500 (rpm)
